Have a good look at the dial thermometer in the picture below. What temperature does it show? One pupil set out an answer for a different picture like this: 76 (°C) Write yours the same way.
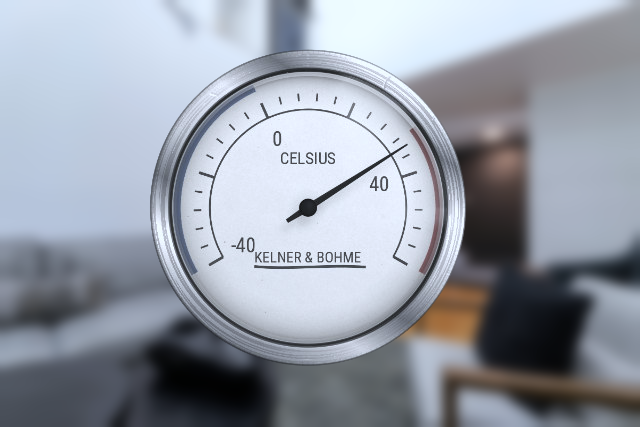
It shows 34 (°C)
